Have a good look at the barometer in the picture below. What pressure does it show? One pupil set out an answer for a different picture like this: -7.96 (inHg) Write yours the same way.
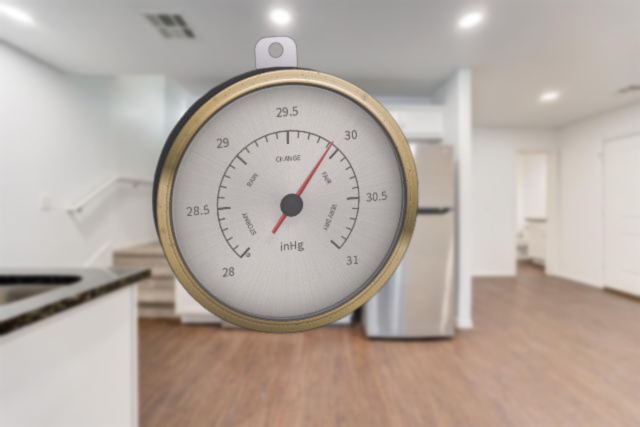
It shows 29.9 (inHg)
